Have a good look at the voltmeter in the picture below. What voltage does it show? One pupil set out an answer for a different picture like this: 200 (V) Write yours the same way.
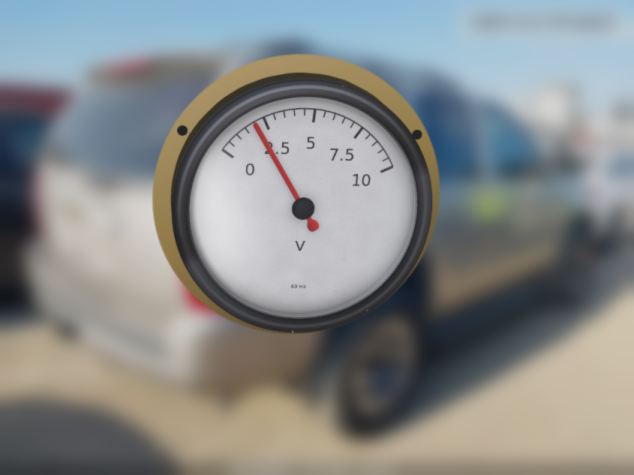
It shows 2 (V)
